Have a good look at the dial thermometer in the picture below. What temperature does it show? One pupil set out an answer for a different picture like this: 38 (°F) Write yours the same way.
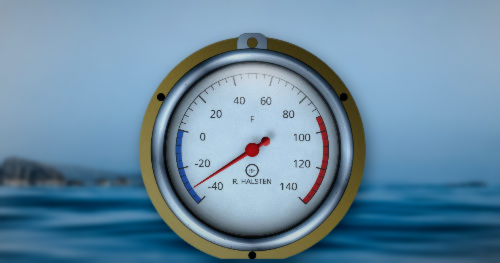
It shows -32 (°F)
